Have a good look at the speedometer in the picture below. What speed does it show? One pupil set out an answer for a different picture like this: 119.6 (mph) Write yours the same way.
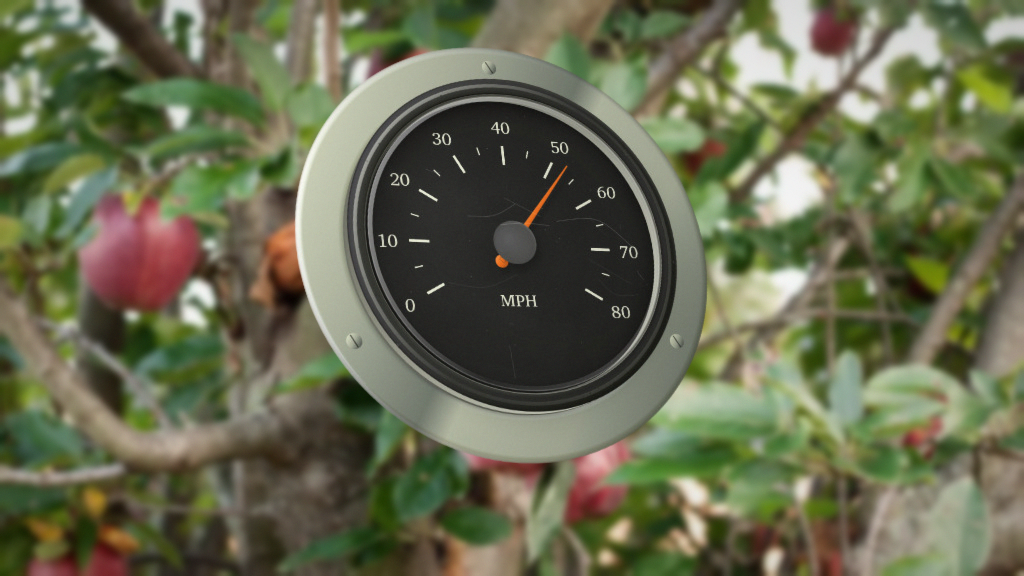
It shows 52.5 (mph)
